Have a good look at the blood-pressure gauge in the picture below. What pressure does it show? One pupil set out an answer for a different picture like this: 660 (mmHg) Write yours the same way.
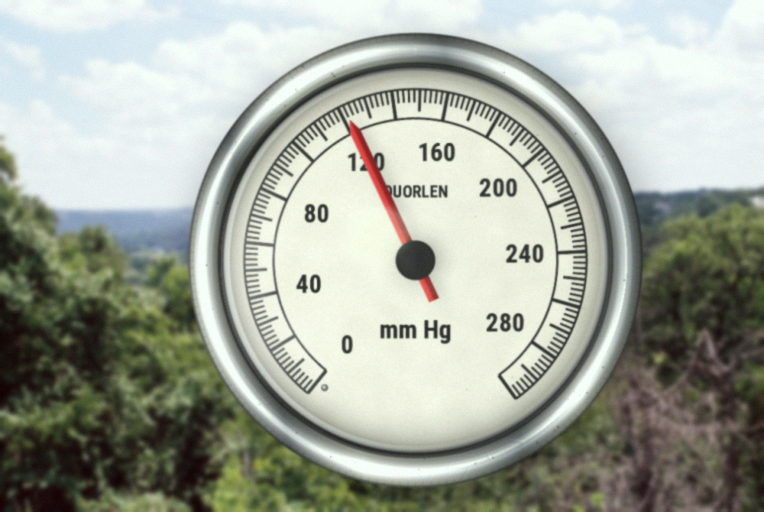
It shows 122 (mmHg)
